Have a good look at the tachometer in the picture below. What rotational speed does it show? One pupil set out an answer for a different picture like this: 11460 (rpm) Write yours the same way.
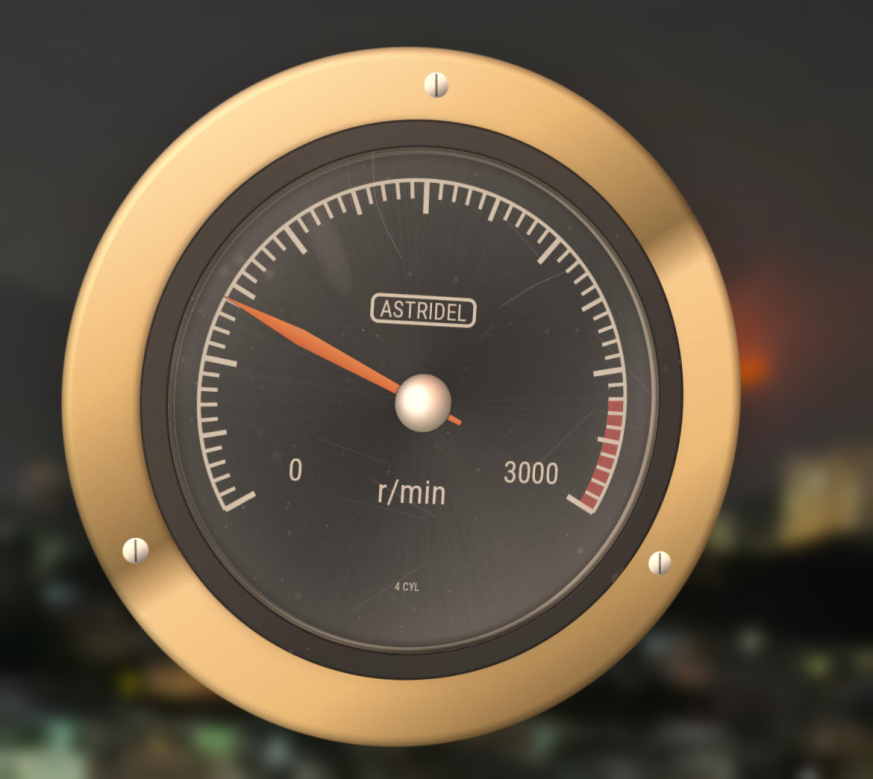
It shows 700 (rpm)
